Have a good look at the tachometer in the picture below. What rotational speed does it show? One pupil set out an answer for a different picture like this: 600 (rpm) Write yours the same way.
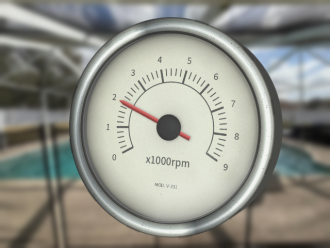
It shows 2000 (rpm)
